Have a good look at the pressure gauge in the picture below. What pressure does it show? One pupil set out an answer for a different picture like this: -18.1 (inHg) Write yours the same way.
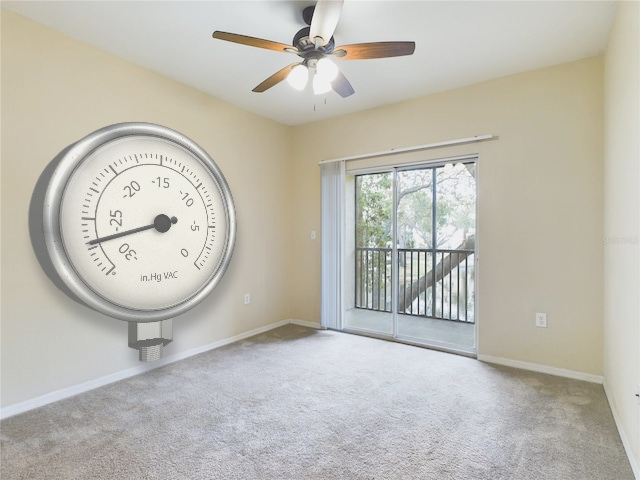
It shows -27 (inHg)
